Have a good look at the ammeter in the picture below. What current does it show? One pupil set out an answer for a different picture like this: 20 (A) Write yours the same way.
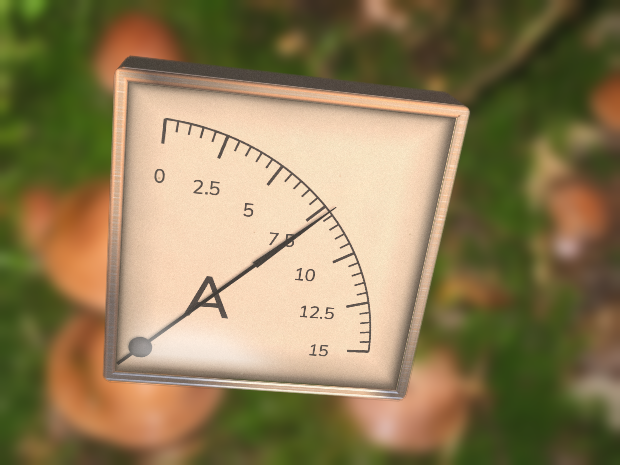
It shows 7.75 (A)
